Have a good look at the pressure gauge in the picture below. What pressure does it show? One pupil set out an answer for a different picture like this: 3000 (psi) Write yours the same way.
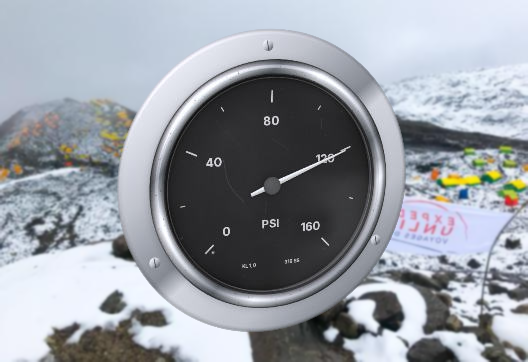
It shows 120 (psi)
